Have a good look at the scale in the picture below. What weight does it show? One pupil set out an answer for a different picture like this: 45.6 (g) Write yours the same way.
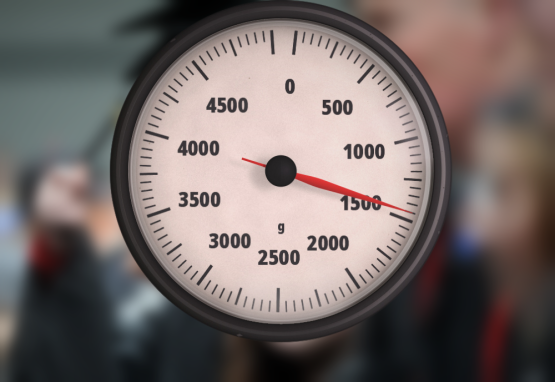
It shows 1450 (g)
